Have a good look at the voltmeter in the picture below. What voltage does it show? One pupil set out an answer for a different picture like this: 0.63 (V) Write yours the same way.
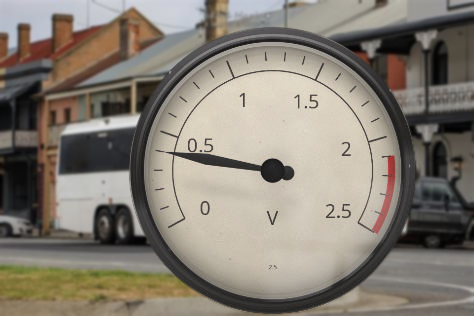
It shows 0.4 (V)
